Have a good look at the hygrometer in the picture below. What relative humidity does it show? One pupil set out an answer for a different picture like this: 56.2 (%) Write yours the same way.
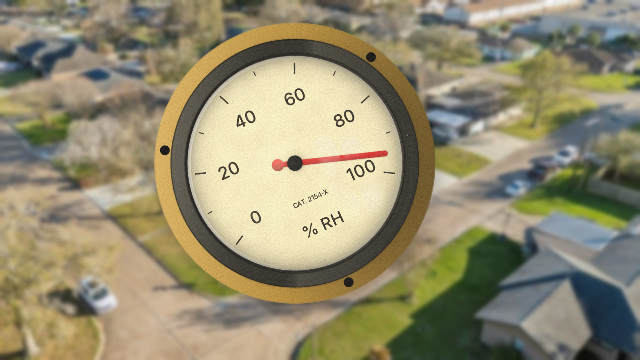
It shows 95 (%)
